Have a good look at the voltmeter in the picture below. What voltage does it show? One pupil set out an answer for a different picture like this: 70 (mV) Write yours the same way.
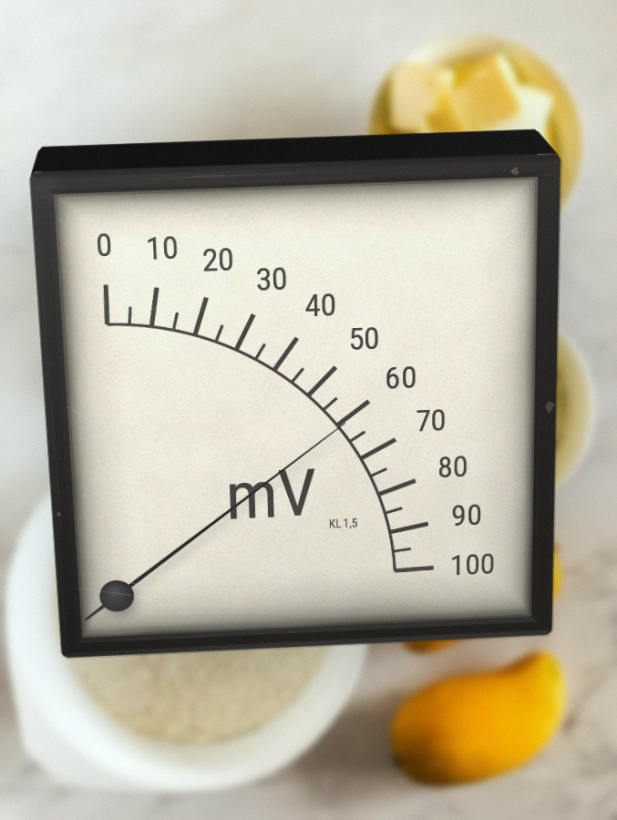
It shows 60 (mV)
